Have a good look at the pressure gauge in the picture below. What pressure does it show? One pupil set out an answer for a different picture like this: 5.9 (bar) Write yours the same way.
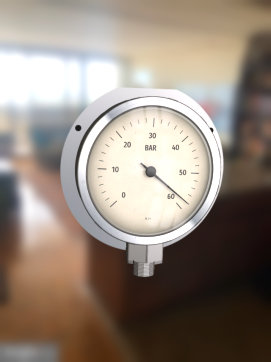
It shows 58 (bar)
